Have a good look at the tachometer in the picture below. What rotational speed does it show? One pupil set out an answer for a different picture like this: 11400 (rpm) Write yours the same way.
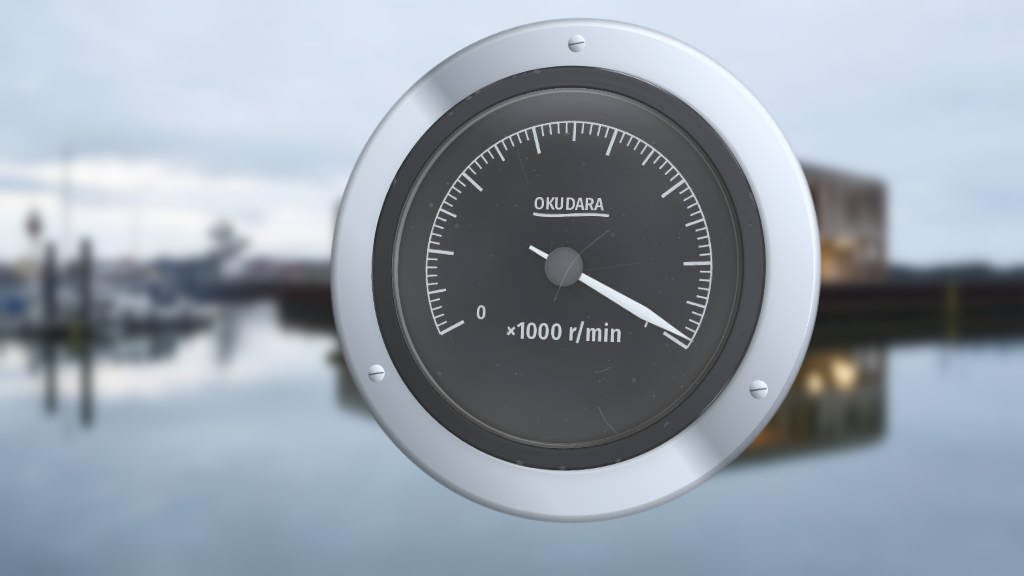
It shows 6900 (rpm)
